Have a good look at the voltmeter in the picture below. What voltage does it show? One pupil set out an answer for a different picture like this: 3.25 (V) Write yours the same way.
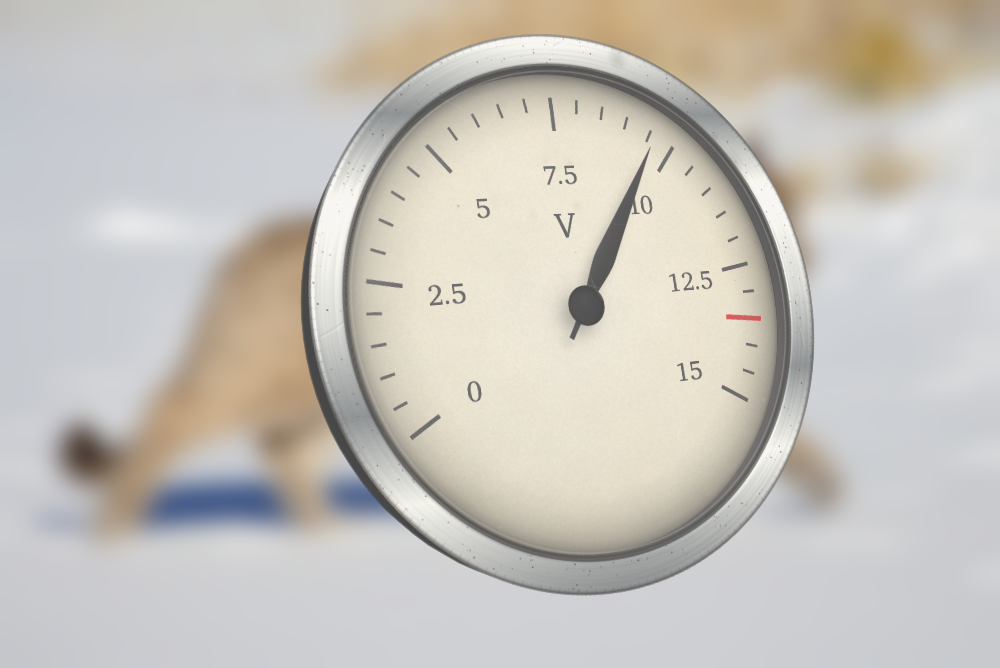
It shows 9.5 (V)
